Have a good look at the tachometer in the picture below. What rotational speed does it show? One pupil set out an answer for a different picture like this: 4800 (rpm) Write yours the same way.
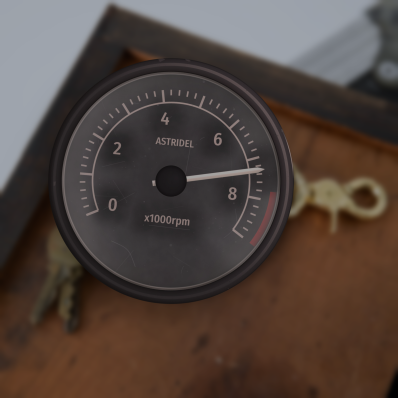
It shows 7300 (rpm)
